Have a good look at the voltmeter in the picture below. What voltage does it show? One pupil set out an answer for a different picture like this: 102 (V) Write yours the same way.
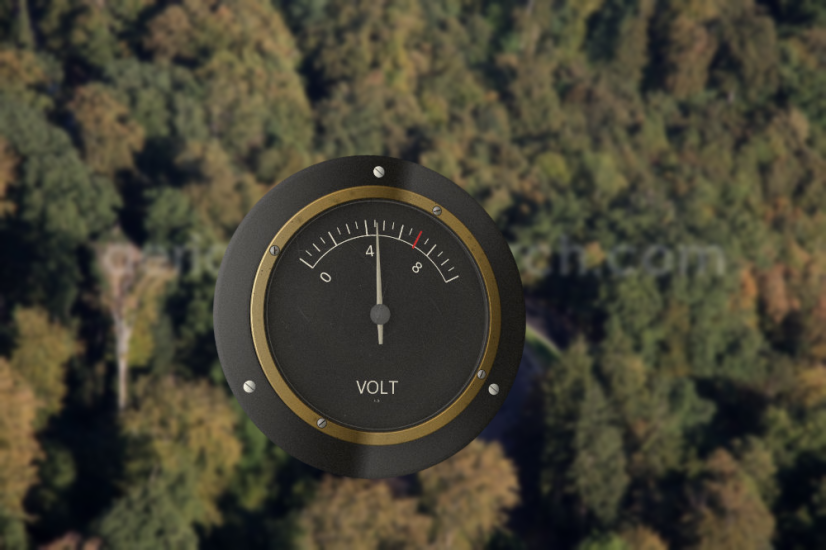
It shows 4.5 (V)
